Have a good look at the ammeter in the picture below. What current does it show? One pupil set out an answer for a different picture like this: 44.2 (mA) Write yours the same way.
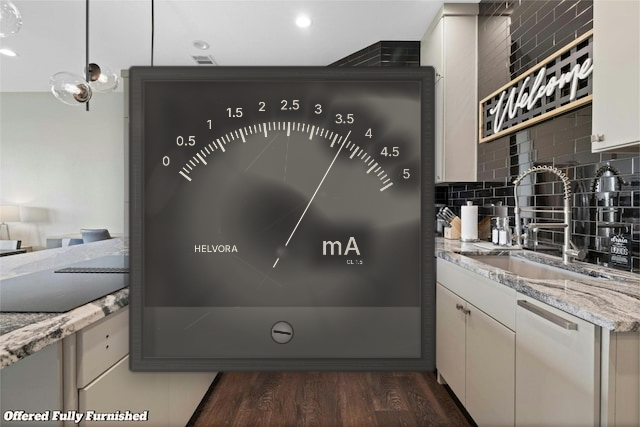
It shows 3.7 (mA)
